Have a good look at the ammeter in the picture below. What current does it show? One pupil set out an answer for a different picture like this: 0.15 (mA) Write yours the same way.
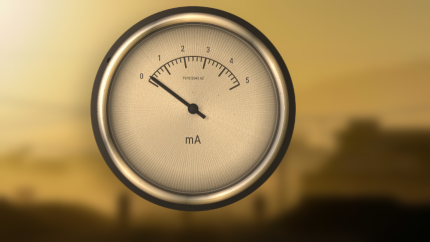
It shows 0.2 (mA)
